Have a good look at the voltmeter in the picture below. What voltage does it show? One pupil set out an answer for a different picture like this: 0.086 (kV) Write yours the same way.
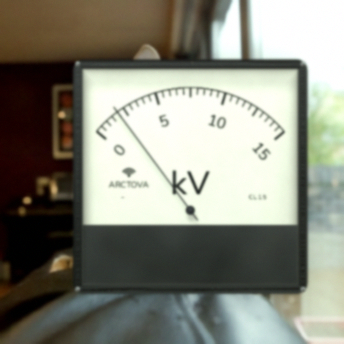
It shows 2 (kV)
